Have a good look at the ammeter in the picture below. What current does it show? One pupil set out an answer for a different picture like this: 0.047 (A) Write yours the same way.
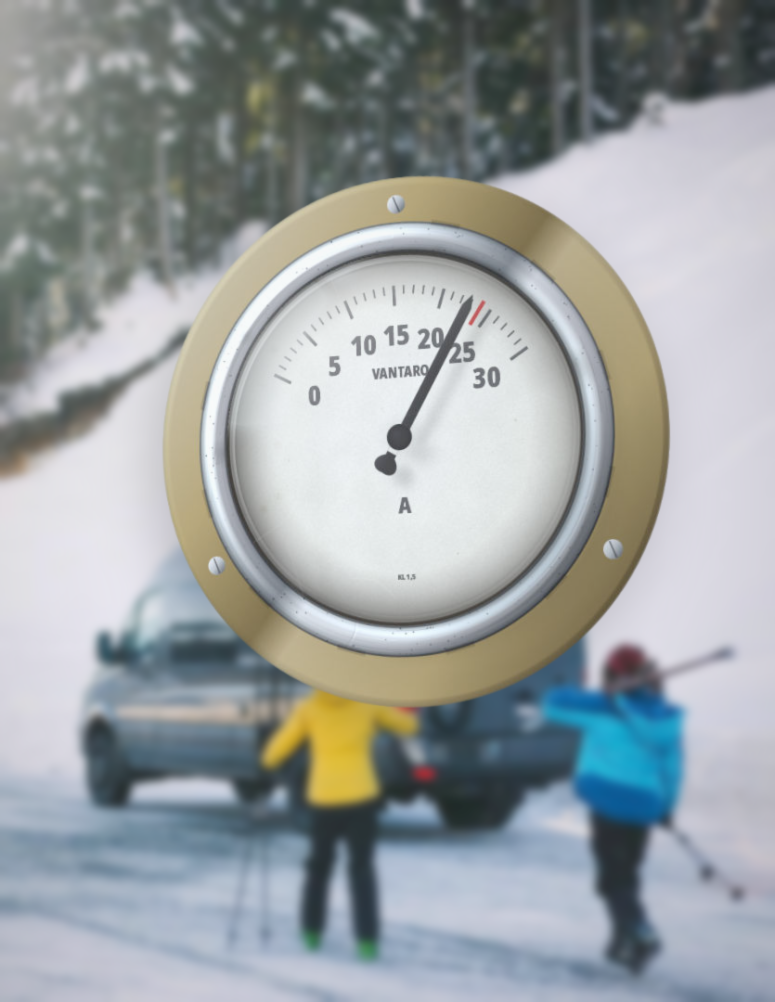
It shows 23 (A)
